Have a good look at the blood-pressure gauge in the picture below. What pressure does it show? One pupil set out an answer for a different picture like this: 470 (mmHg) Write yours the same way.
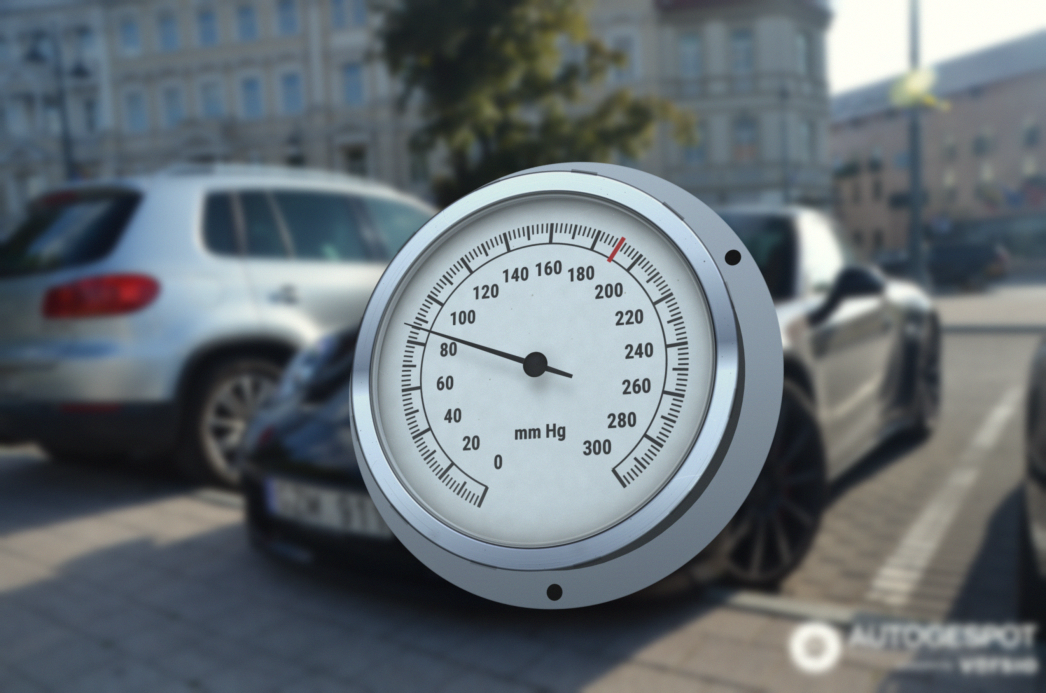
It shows 86 (mmHg)
